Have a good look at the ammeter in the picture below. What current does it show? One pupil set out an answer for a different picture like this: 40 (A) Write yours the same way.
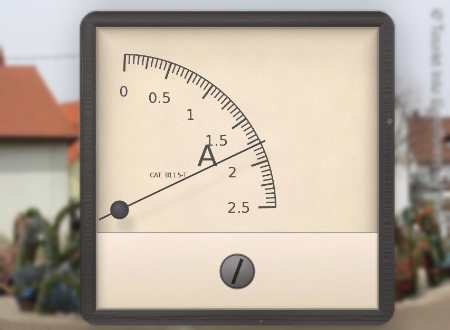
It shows 1.8 (A)
